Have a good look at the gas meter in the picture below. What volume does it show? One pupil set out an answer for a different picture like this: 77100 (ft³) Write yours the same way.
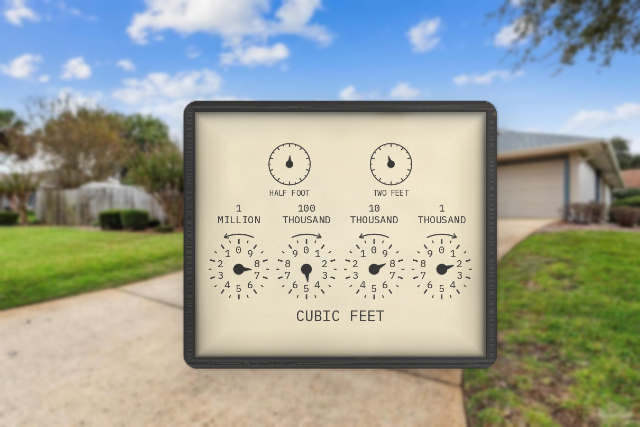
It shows 748200 (ft³)
